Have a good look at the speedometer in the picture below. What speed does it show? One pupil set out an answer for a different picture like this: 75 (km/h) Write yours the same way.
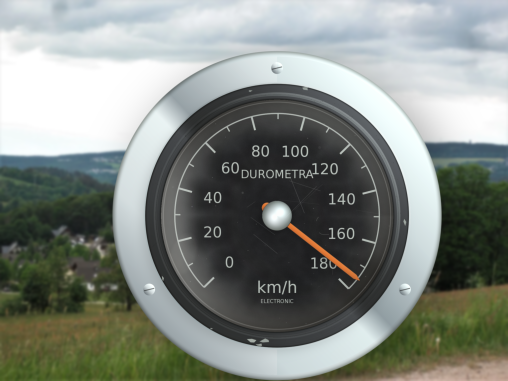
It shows 175 (km/h)
